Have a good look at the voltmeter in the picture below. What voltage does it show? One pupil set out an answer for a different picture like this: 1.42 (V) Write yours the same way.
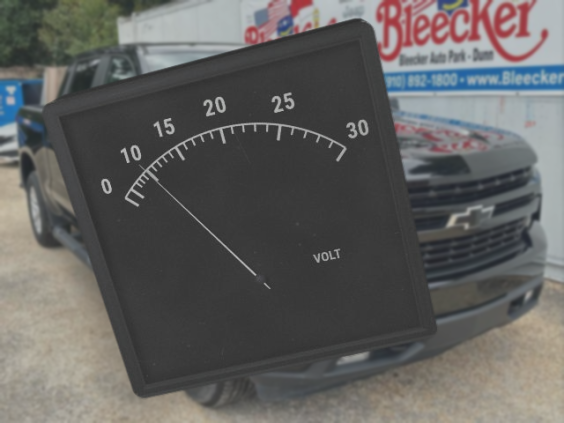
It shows 10 (V)
